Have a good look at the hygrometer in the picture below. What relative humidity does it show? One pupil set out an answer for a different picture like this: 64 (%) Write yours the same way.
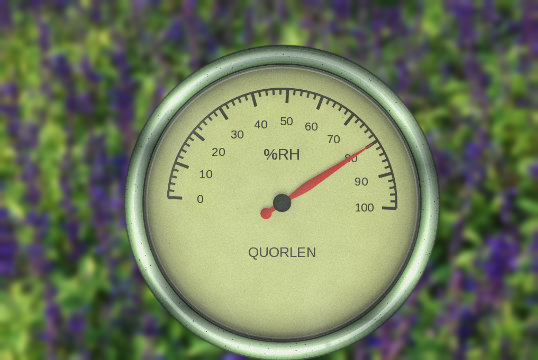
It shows 80 (%)
